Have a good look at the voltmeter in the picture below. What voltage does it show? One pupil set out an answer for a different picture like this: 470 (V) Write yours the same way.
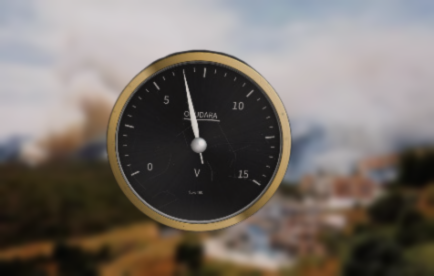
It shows 6.5 (V)
